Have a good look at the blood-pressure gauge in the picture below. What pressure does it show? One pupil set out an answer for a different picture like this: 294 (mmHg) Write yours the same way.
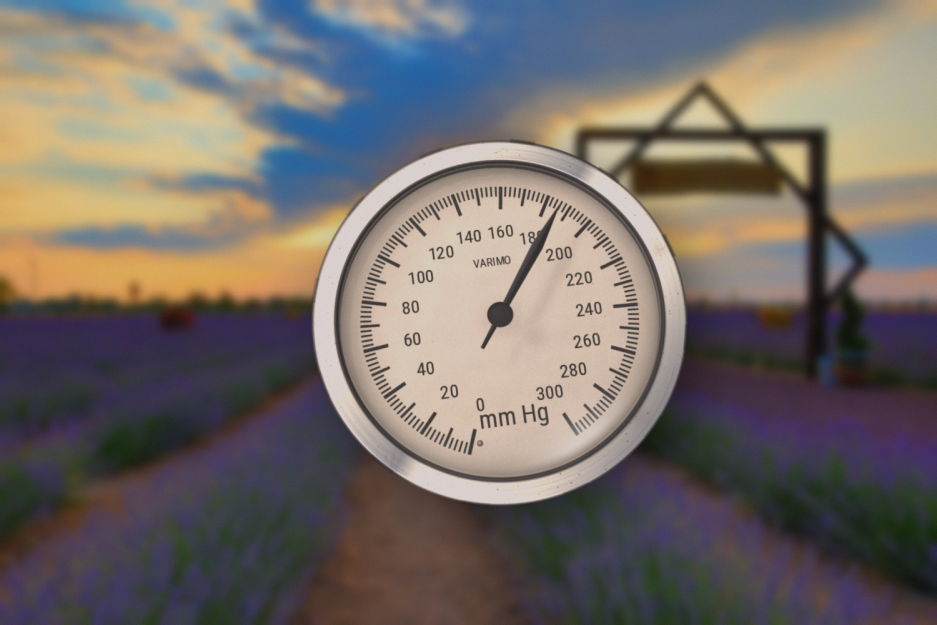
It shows 186 (mmHg)
